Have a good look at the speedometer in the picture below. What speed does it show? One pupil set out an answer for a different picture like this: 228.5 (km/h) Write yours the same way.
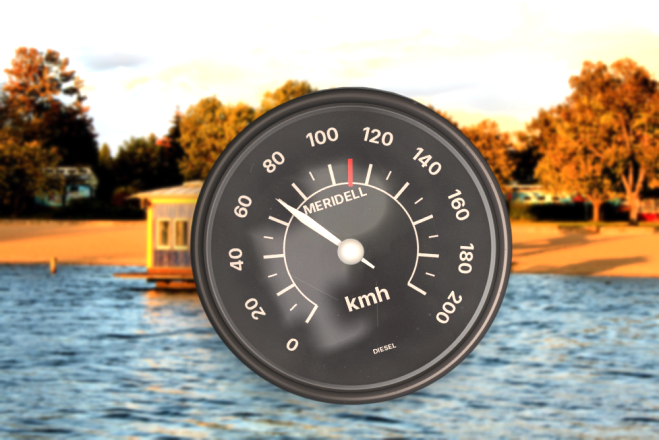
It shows 70 (km/h)
